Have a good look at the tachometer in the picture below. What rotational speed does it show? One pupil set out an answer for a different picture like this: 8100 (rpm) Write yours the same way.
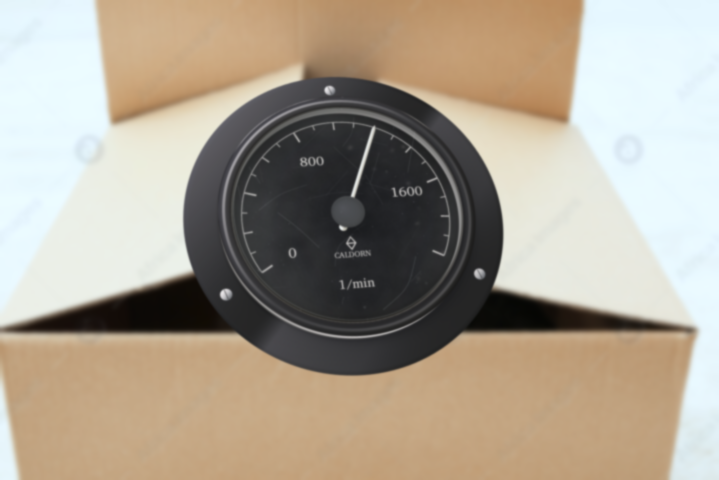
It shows 1200 (rpm)
